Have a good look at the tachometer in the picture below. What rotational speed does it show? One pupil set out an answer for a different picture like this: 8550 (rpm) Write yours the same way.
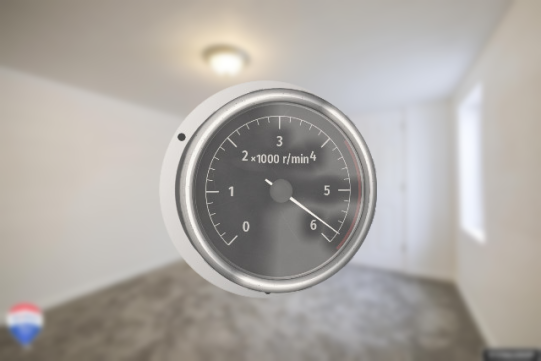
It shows 5800 (rpm)
